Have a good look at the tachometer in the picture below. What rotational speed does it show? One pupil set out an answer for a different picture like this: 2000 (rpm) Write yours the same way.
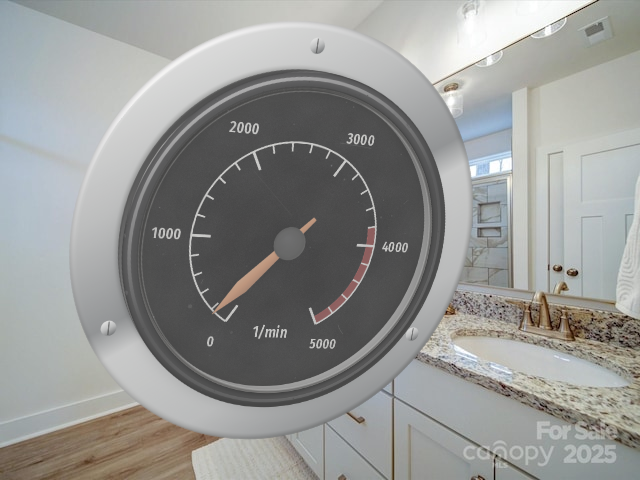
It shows 200 (rpm)
